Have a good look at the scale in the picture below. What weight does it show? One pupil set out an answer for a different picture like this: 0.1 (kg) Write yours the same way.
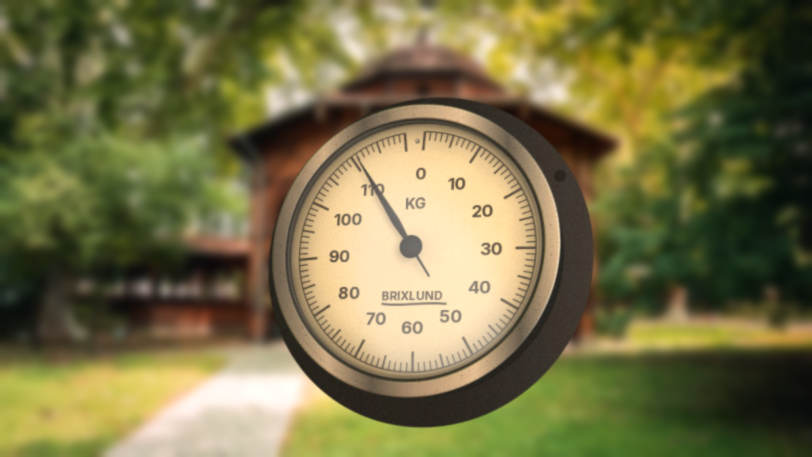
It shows 111 (kg)
